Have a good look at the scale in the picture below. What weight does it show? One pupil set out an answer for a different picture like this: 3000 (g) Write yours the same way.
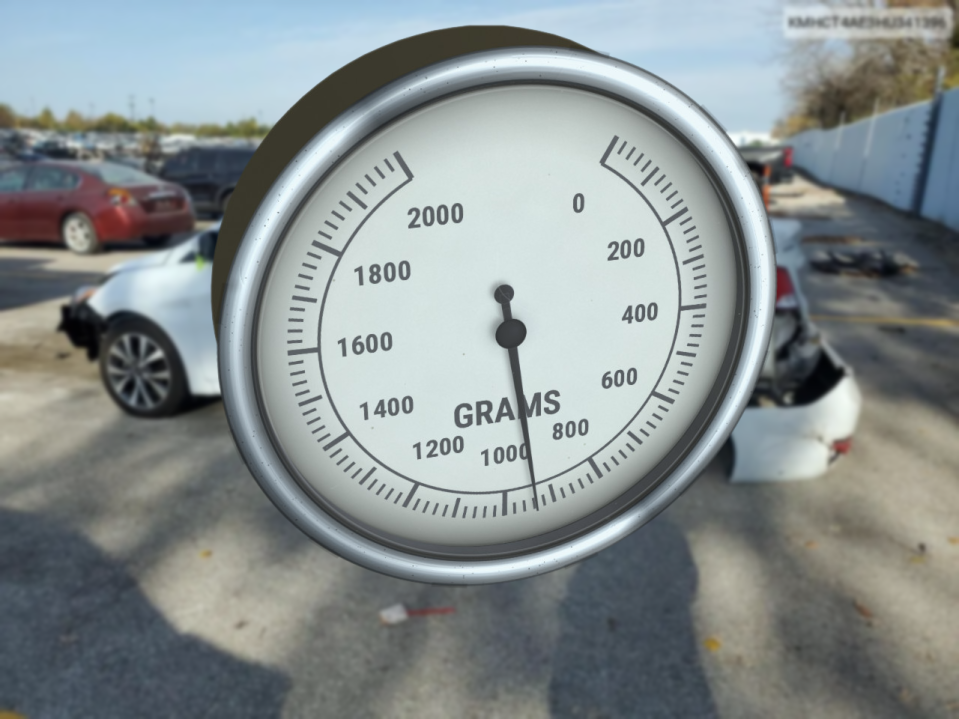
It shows 940 (g)
